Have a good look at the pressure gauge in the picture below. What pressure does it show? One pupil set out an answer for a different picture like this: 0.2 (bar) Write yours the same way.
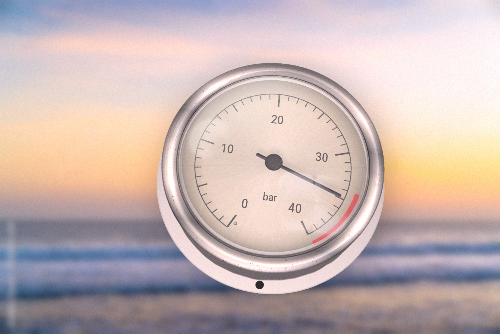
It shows 35 (bar)
